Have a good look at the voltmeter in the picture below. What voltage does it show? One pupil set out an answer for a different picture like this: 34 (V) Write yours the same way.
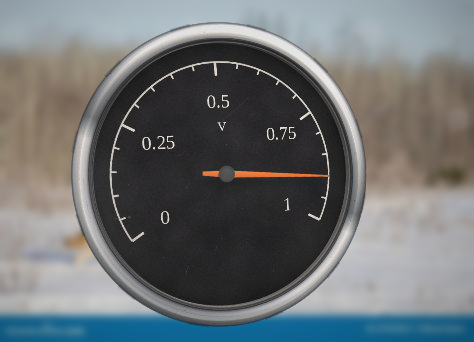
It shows 0.9 (V)
